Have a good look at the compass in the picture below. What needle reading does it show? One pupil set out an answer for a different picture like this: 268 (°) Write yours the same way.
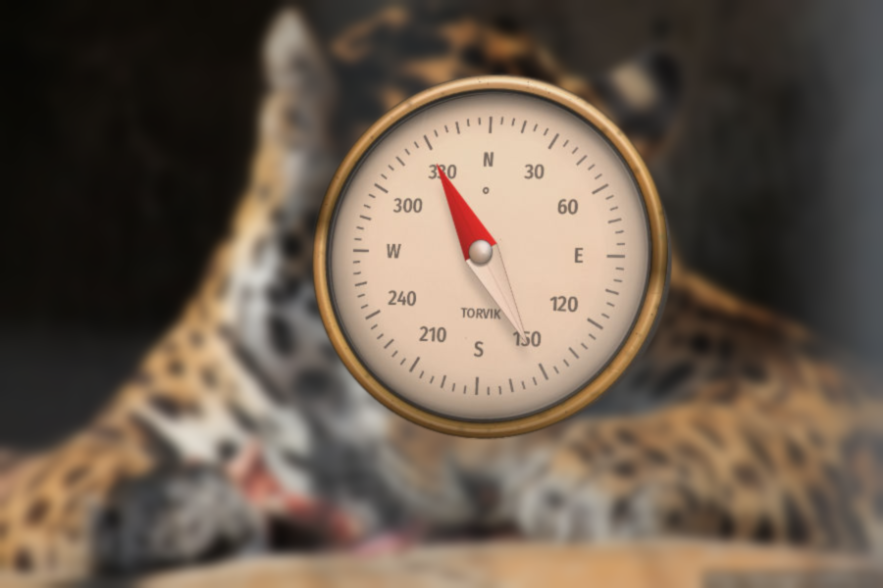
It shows 330 (°)
